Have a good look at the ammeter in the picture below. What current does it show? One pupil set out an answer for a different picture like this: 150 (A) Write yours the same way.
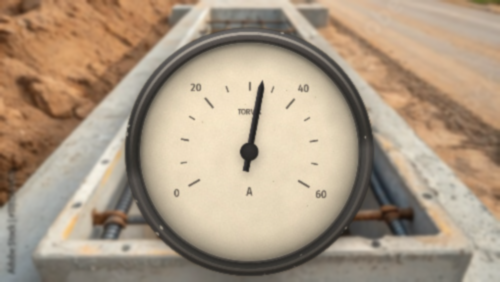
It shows 32.5 (A)
